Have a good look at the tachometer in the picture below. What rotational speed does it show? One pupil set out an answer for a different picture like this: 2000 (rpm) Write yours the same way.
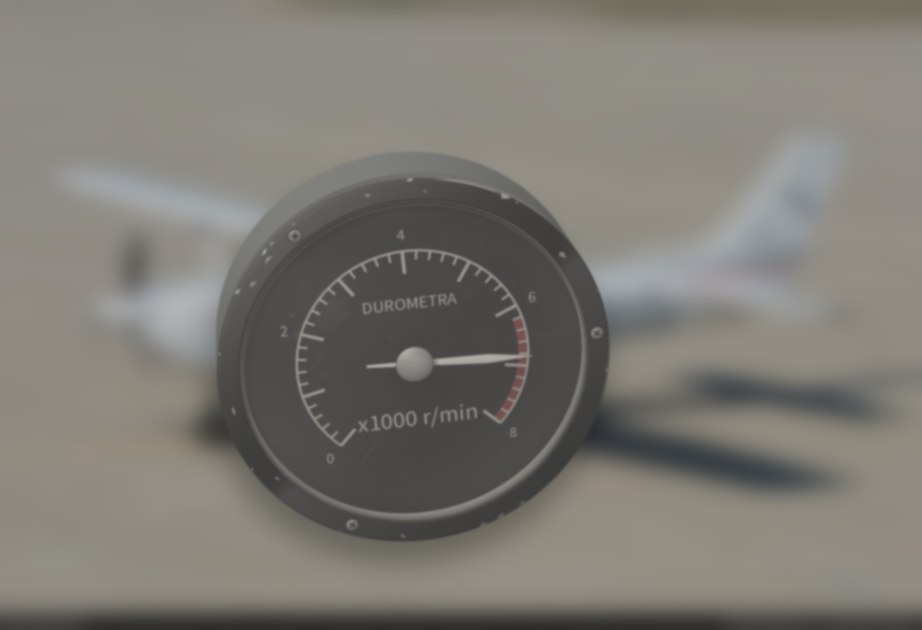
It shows 6800 (rpm)
